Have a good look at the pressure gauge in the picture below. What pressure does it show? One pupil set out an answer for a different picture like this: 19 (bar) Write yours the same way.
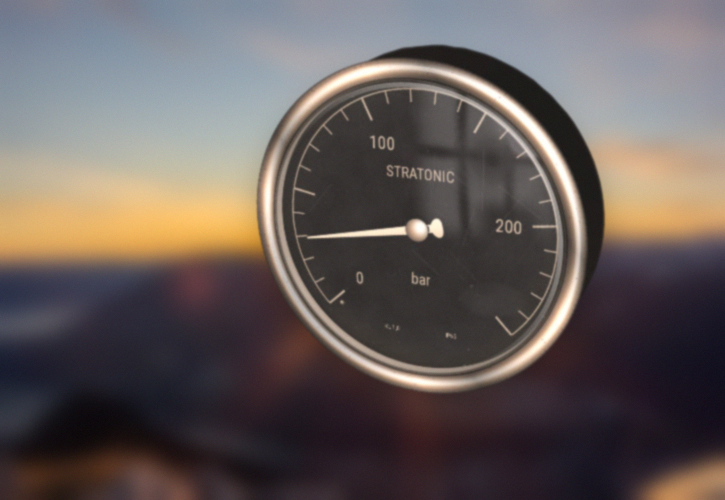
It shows 30 (bar)
